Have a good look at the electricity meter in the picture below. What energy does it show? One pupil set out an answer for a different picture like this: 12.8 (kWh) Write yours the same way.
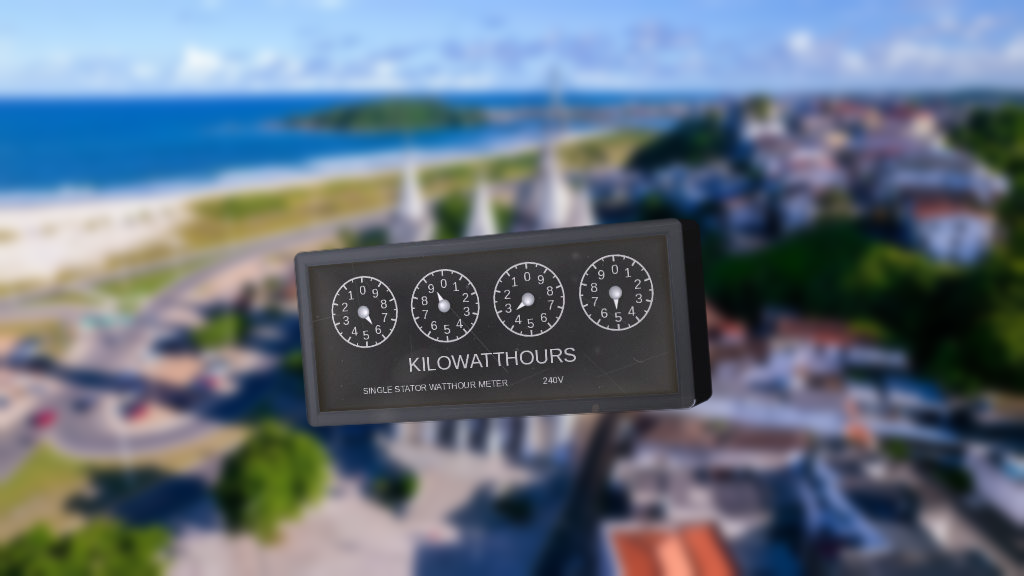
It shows 5935 (kWh)
